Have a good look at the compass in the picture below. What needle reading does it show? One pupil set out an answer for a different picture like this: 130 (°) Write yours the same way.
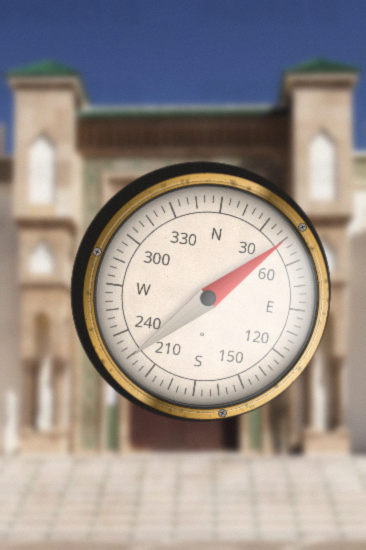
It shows 45 (°)
